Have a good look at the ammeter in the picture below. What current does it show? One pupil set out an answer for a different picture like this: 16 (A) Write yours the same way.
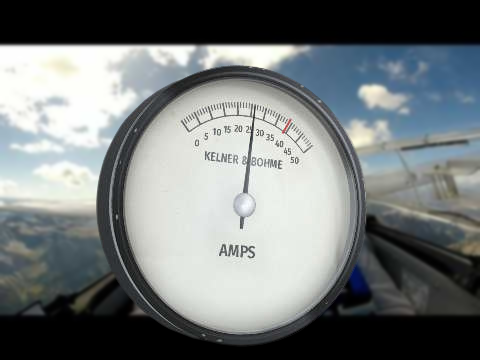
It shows 25 (A)
